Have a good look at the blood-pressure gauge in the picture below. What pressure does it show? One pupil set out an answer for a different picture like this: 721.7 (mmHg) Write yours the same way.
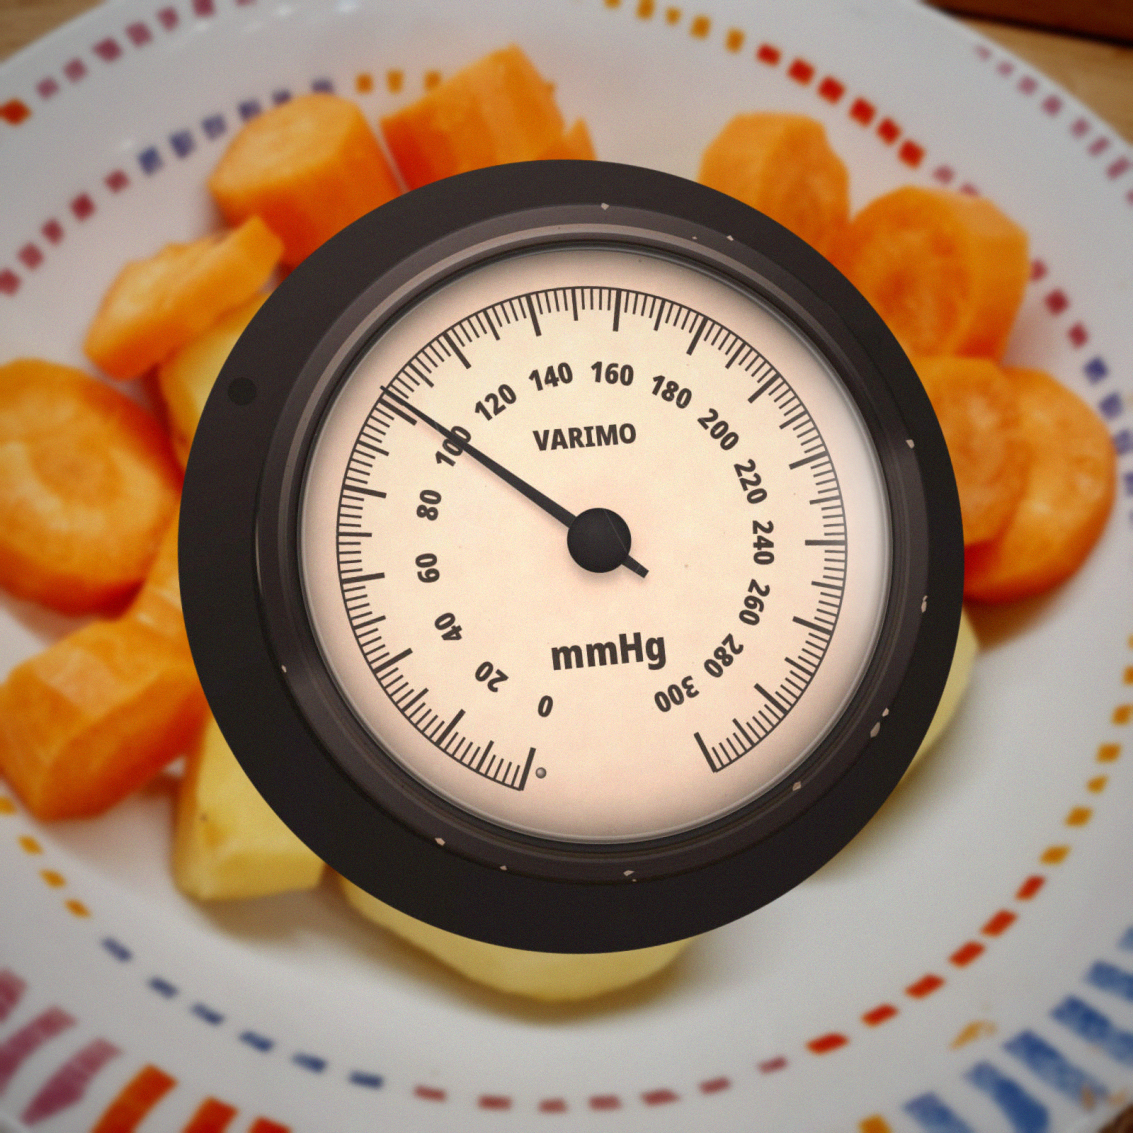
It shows 102 (mmHg)
